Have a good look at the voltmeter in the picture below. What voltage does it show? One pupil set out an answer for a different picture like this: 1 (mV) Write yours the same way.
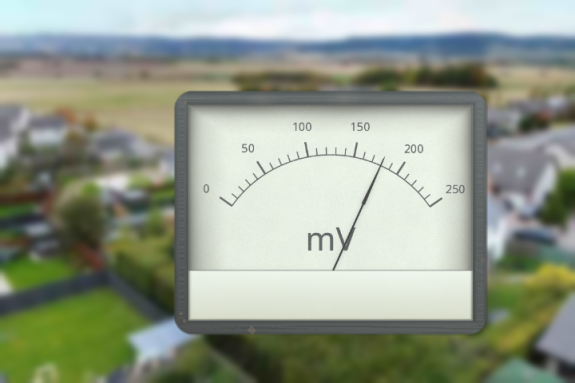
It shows 180 (mV)
